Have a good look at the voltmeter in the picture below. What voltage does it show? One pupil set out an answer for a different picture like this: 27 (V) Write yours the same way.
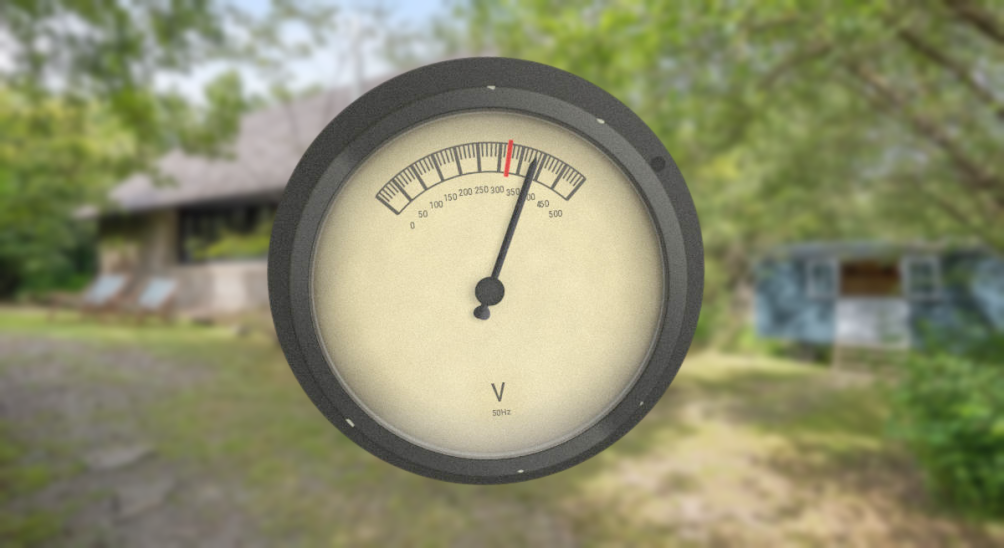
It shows 380 (V)
